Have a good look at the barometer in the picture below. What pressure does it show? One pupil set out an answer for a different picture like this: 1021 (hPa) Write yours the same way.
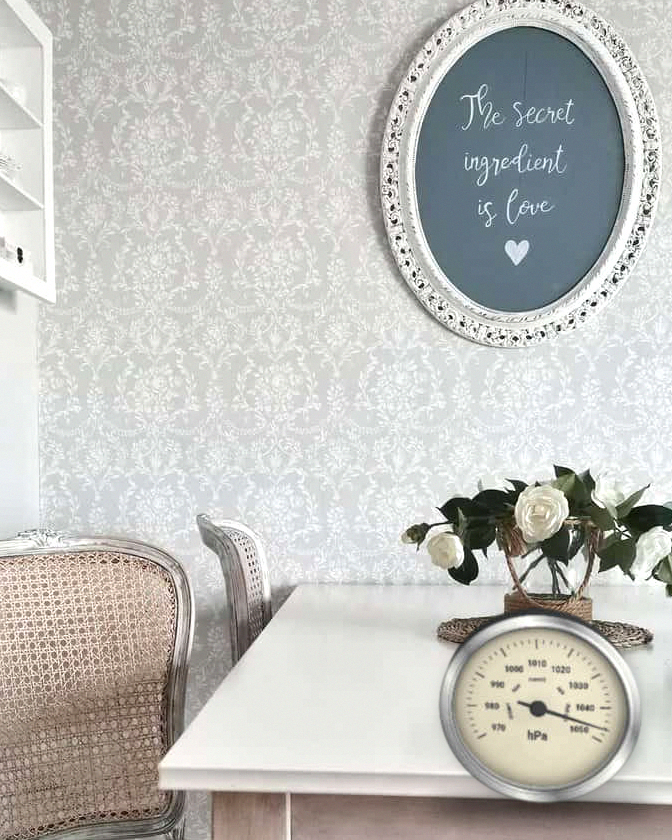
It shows 1046 (hPa)
